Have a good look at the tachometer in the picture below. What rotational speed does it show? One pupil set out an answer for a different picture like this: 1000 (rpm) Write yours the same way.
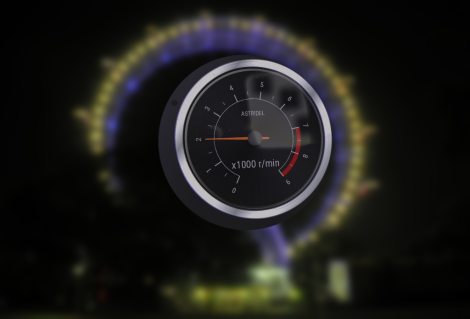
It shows 2000 (rpm)
